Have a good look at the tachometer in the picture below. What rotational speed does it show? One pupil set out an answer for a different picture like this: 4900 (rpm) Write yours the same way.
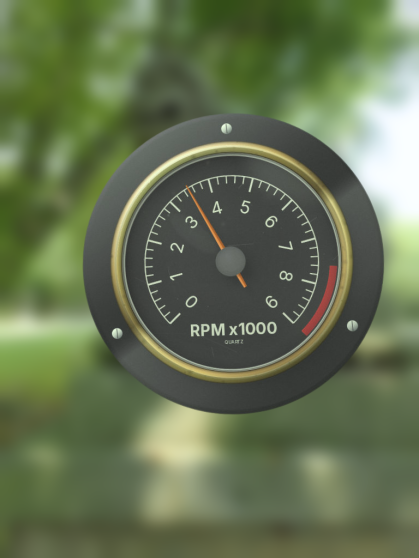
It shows 3500 (rpm)
